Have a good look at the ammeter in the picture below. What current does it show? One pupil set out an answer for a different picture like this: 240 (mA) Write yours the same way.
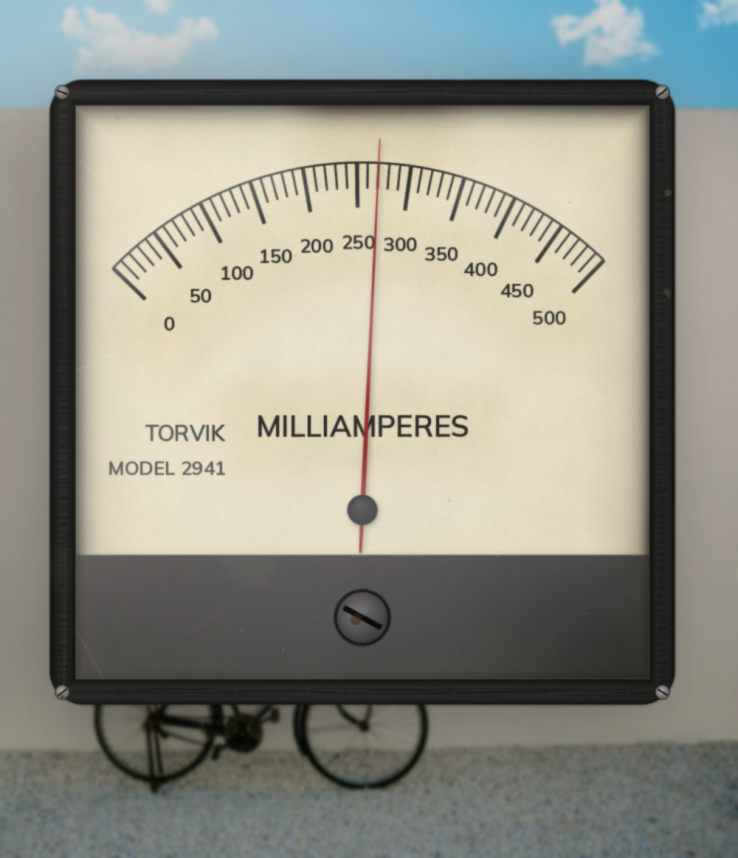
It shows 270 (mA)
